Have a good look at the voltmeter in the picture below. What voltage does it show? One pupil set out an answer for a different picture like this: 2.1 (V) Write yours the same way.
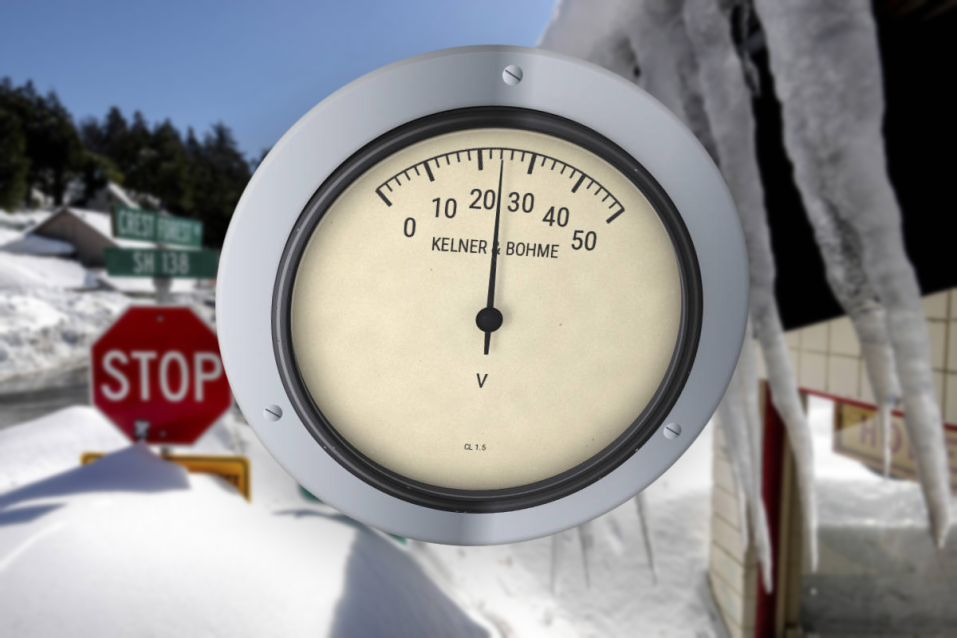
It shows 24 (V)
